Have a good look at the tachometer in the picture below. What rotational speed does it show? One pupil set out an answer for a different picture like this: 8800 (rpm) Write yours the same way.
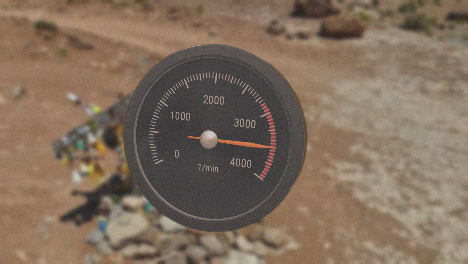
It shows 3500 (rpm)
